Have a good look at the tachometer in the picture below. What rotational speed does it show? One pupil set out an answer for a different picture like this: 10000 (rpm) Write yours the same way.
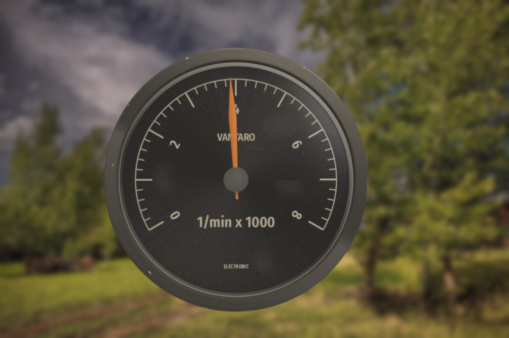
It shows 3900 (rpm)
